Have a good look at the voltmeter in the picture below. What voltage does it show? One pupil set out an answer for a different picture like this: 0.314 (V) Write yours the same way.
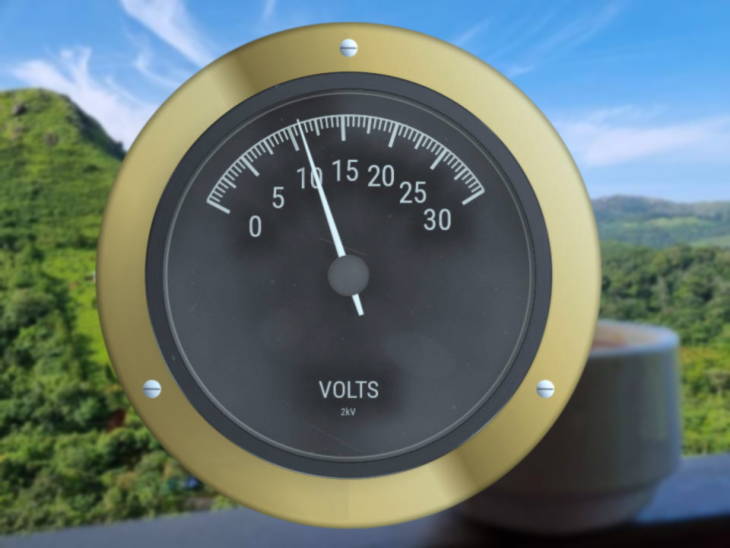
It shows 11 (V)
